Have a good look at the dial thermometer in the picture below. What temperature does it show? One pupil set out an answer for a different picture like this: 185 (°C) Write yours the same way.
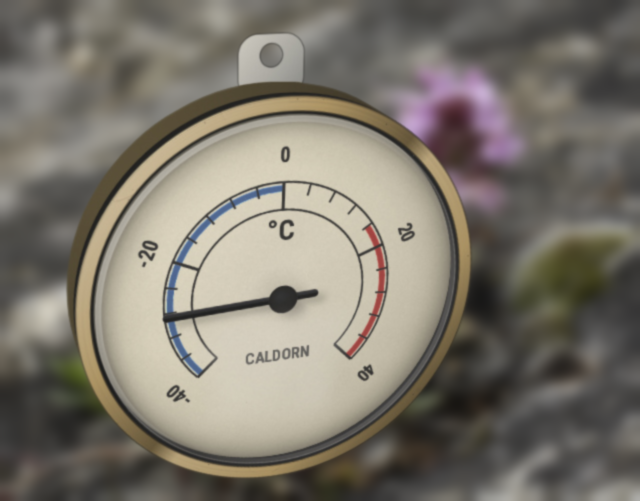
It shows -28 (°C)
